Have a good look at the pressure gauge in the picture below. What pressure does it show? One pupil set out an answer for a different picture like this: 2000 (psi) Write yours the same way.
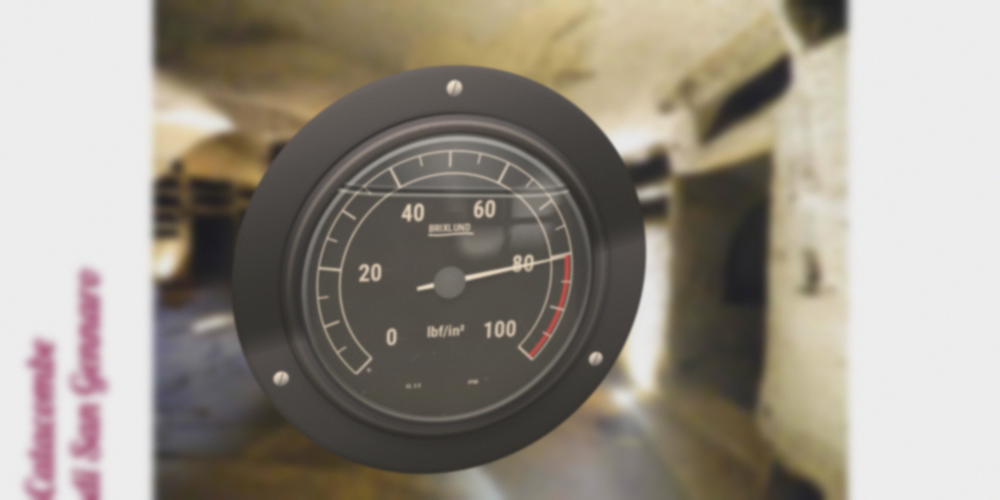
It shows 80 (psi)
